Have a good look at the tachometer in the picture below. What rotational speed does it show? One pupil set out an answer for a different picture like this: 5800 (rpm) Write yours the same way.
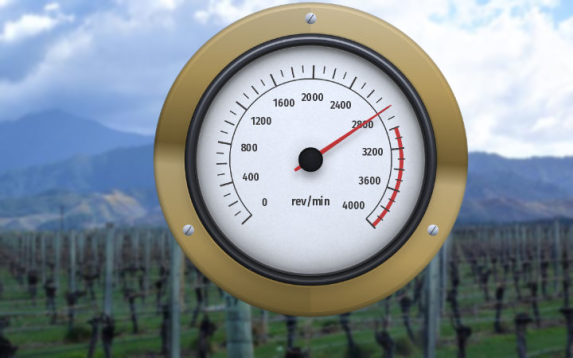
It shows 2800 (rpm)
